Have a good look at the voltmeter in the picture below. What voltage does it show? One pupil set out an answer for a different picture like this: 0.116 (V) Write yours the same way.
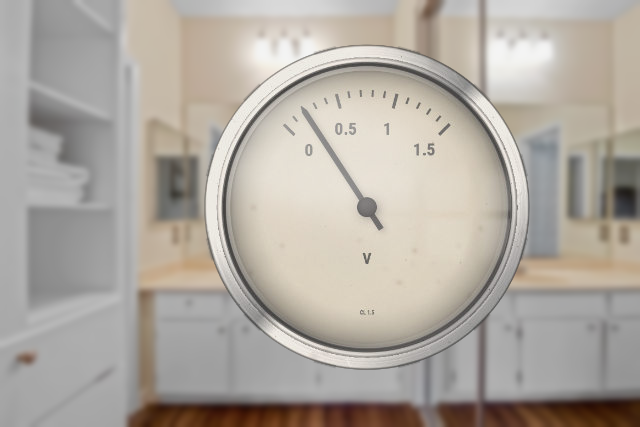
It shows 0.2 (V)
